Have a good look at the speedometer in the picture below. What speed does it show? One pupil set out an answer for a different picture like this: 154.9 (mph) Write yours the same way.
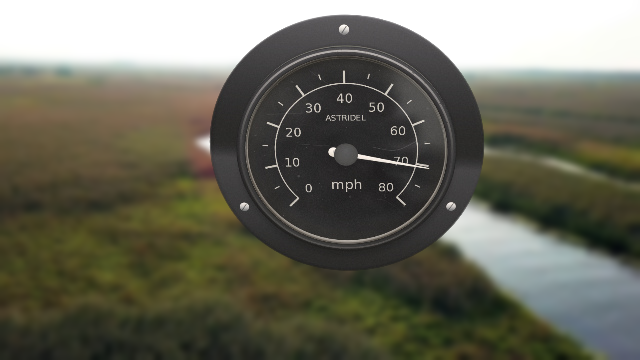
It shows 70 (mph)
